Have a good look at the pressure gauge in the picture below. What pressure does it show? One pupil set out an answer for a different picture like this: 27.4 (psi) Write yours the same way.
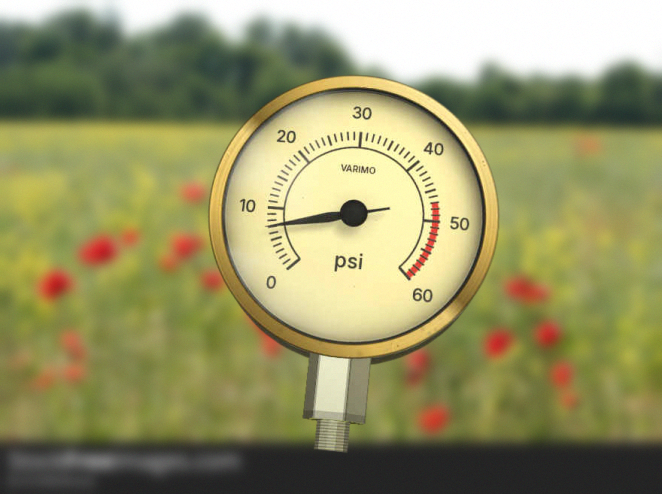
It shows 7 (psi)
